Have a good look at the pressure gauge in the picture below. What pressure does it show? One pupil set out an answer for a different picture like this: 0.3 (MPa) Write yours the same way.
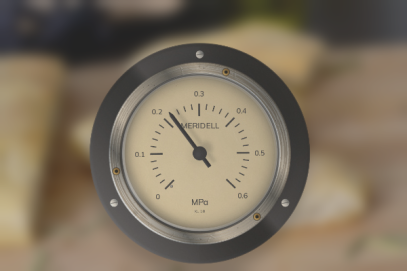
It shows 0.22 (MPa)
